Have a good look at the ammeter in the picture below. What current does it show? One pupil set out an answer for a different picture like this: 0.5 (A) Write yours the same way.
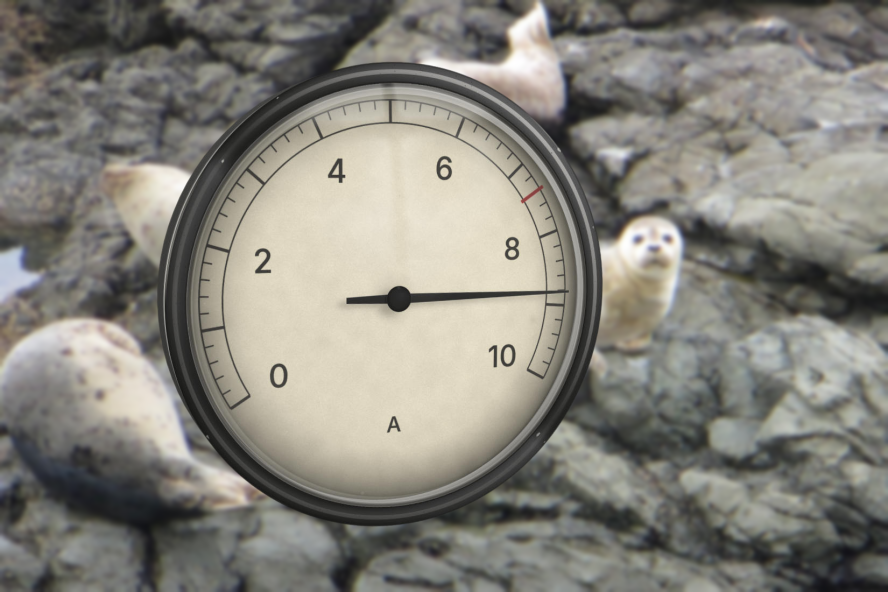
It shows 8.8 (A)
